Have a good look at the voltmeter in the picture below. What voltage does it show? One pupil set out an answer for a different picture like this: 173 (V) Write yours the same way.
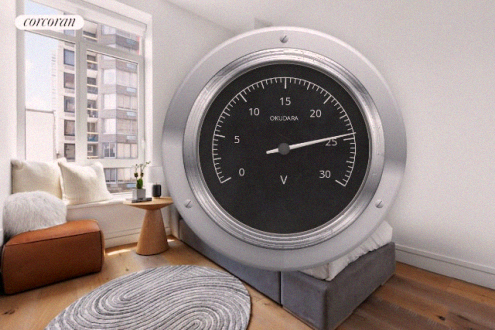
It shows 24.5 (V)
